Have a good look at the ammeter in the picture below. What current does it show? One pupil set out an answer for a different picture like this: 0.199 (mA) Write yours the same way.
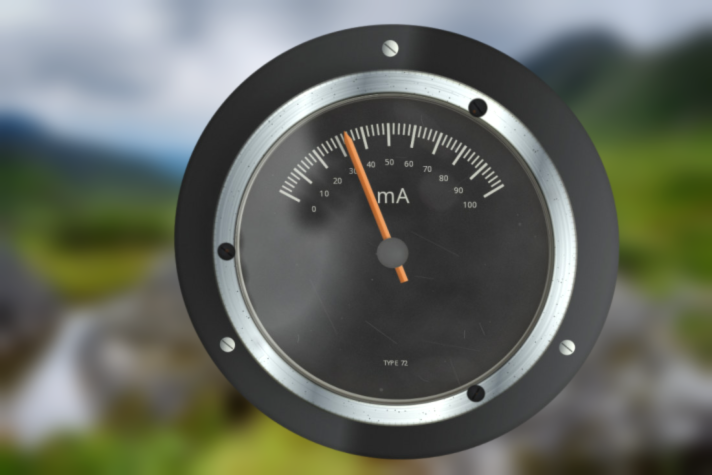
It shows 34 (mA)
